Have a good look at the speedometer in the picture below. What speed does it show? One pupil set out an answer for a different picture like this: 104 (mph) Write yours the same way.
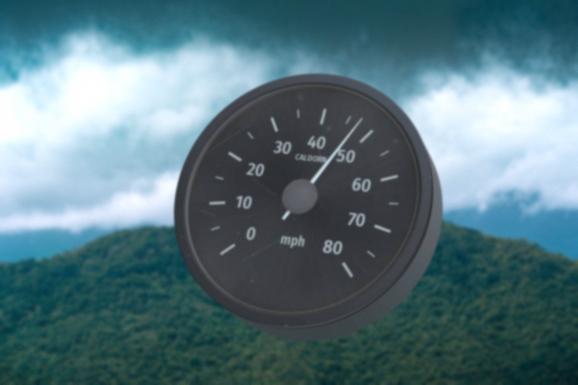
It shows 47.5 (mph)
